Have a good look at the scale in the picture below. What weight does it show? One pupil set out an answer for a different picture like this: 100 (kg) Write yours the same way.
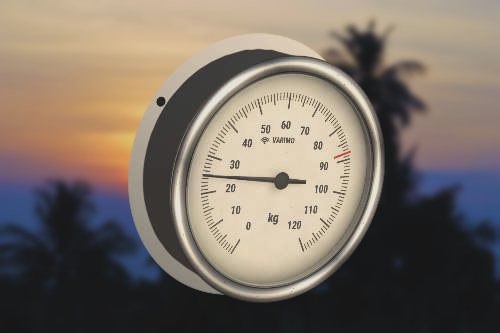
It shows 25 (kg)
